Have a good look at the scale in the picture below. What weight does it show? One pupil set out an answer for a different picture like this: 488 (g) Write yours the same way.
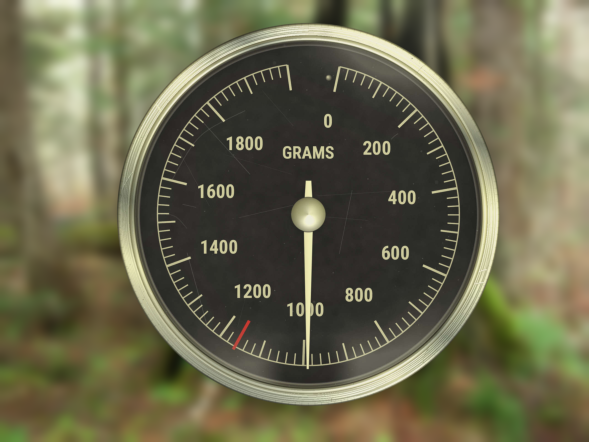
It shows 990 (g)
